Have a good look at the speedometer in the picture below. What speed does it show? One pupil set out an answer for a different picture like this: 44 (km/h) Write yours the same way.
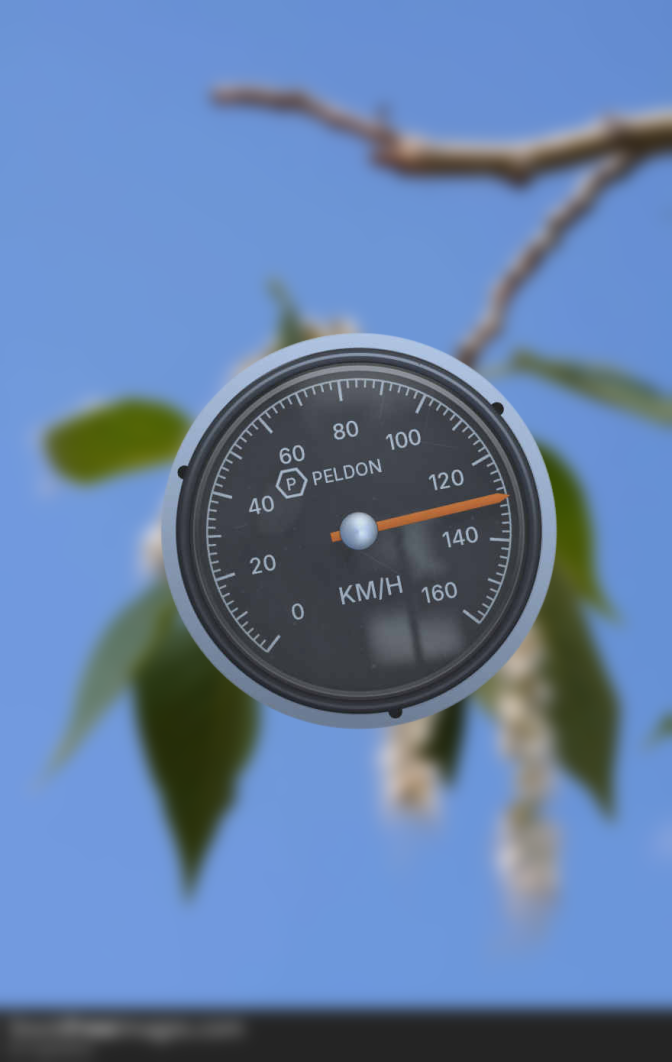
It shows 130 (km/h)
